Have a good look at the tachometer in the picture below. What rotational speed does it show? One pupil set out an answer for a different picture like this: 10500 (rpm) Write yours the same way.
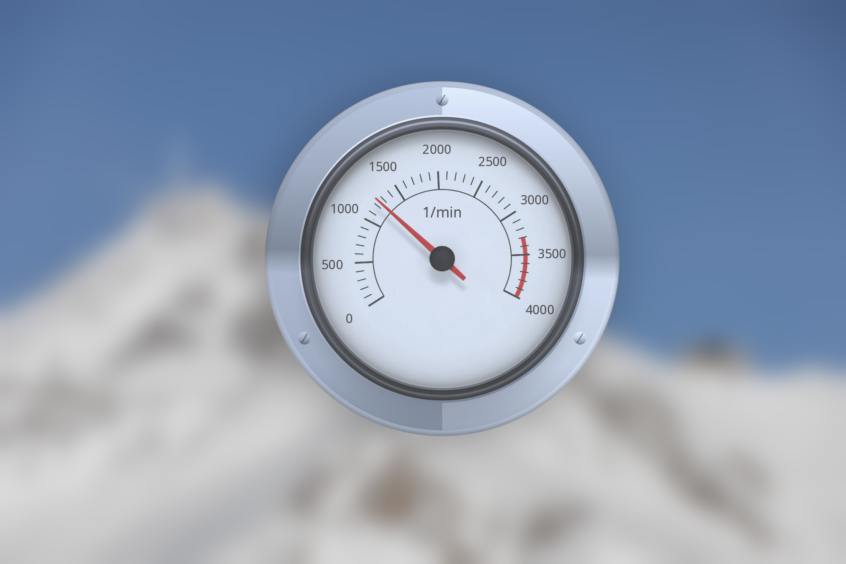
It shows 1250 (rpm)
